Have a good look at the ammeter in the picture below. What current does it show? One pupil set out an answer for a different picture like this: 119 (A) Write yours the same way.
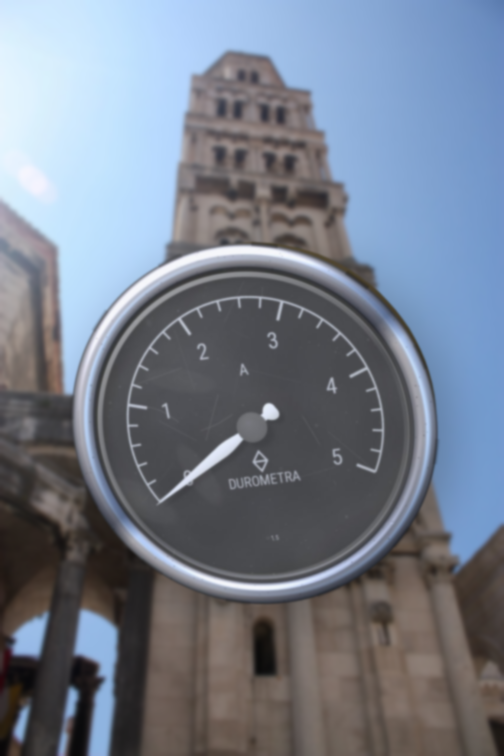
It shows 0 (A)
